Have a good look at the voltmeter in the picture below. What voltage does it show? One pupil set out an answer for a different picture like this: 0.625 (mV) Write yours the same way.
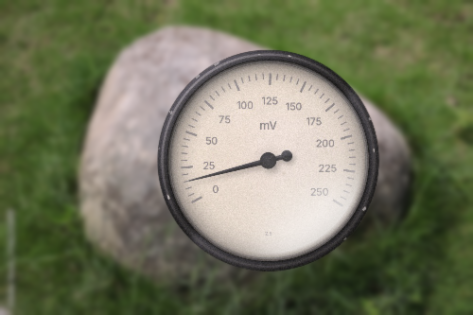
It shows 15 (mV)
